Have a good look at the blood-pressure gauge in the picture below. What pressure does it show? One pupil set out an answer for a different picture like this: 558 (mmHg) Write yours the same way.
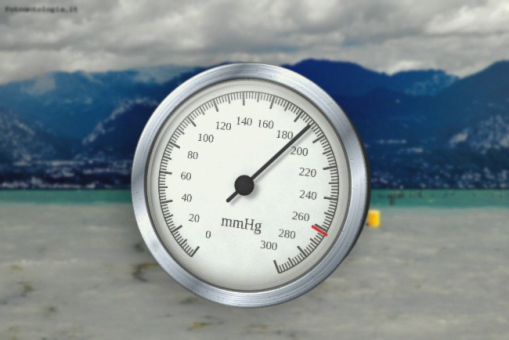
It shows 190 (mmHg)
